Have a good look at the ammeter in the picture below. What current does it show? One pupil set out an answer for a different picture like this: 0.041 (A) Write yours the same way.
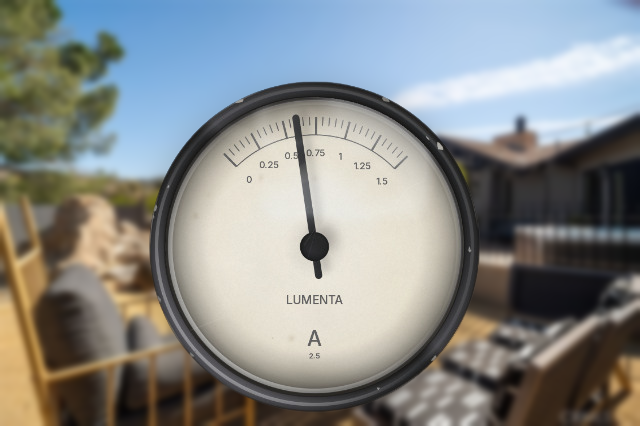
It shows 0.6 (A)
